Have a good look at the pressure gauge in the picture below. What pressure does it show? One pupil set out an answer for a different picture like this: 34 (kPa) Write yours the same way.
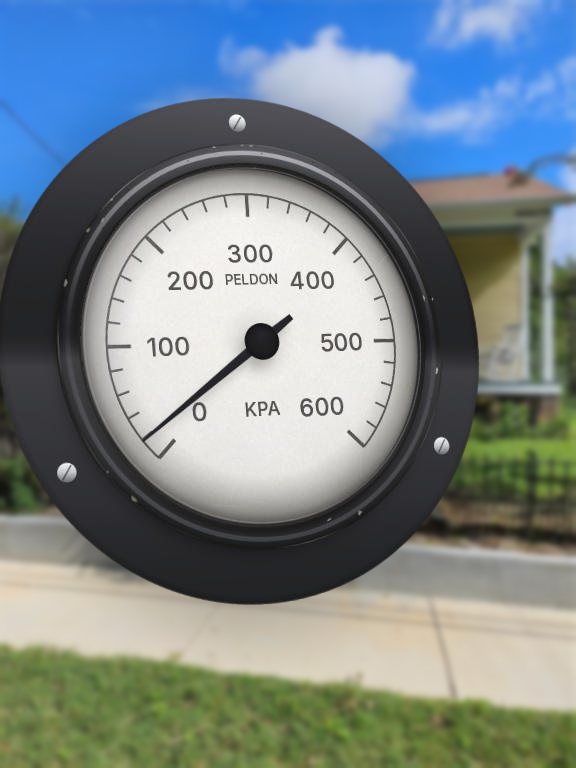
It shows 20 (kPa)
